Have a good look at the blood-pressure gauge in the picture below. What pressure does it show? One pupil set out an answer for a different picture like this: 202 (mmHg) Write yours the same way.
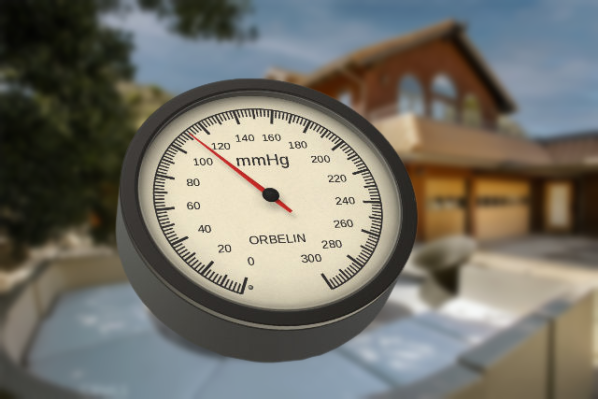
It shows 110 (mmHg)
